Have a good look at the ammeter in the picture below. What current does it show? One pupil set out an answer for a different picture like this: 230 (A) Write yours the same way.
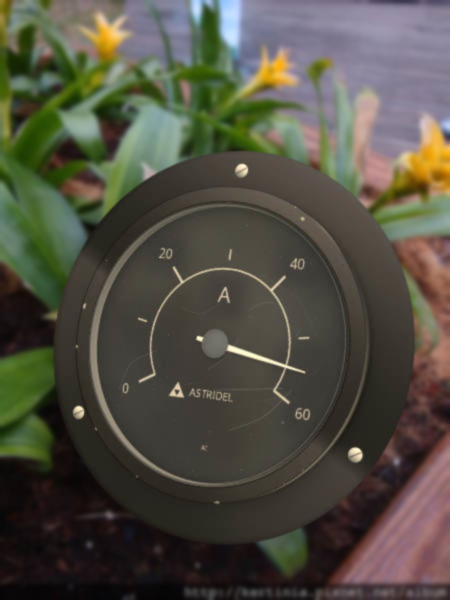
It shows 55 (A)
